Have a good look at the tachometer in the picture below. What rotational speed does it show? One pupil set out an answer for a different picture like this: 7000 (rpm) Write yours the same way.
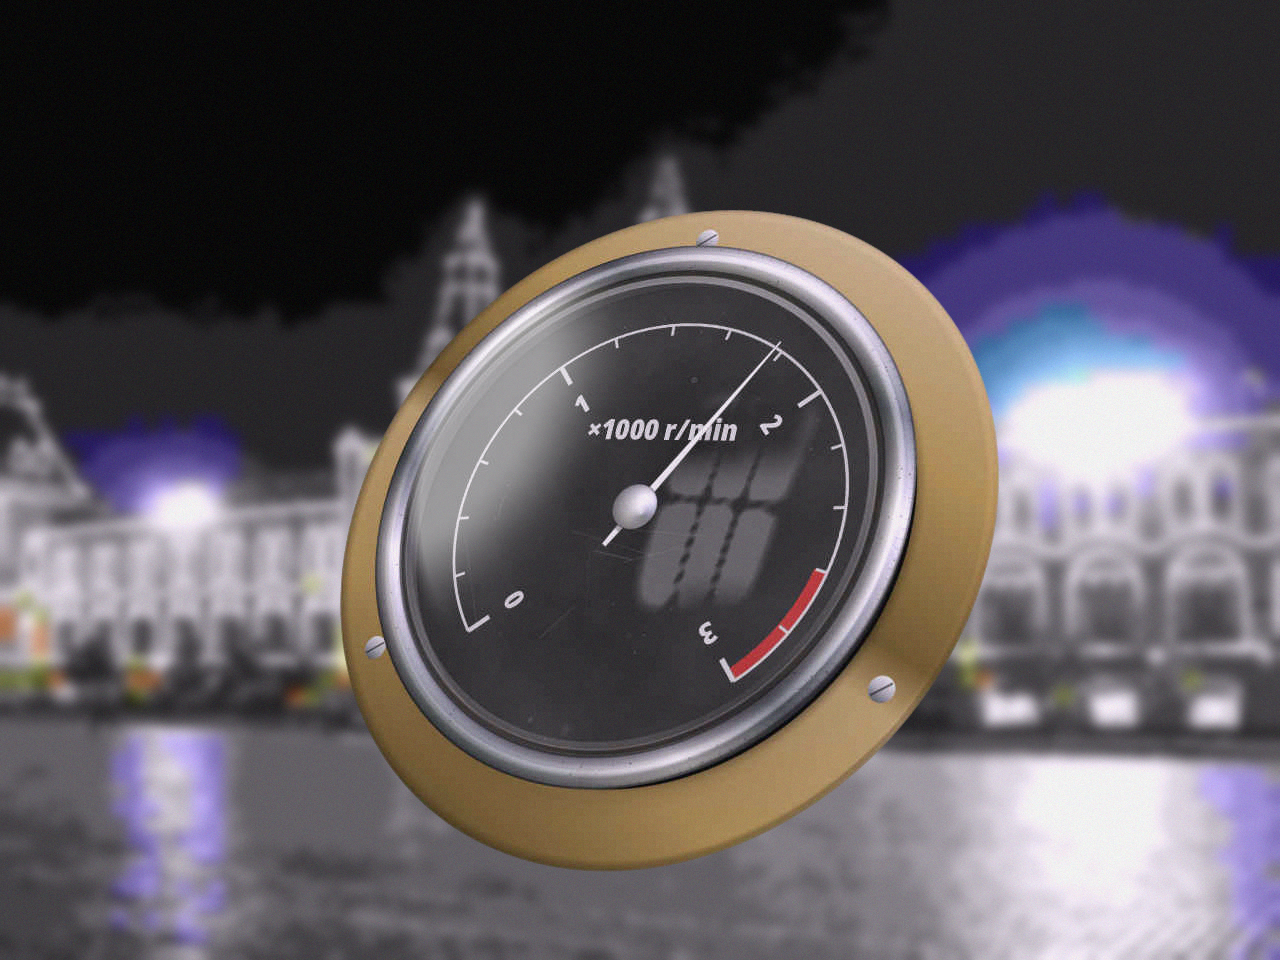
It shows 1800 (rpm)
